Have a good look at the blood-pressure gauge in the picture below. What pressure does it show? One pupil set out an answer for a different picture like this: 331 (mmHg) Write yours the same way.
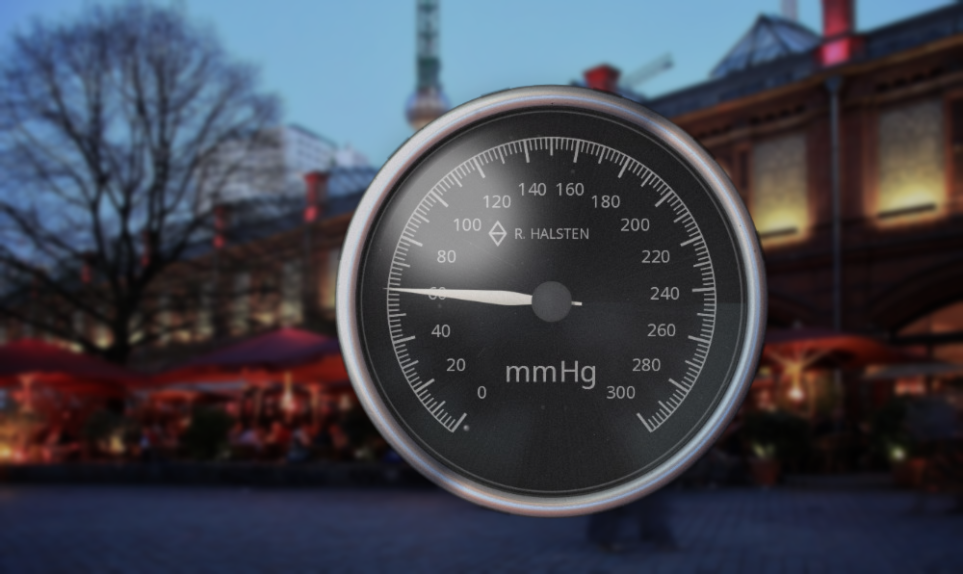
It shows 60 (mmHg)
